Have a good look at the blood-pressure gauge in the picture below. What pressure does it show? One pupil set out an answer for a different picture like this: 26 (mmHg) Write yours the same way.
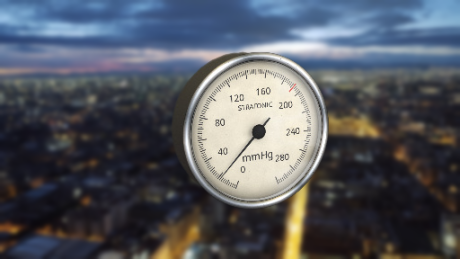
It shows 20 (mmHg)
